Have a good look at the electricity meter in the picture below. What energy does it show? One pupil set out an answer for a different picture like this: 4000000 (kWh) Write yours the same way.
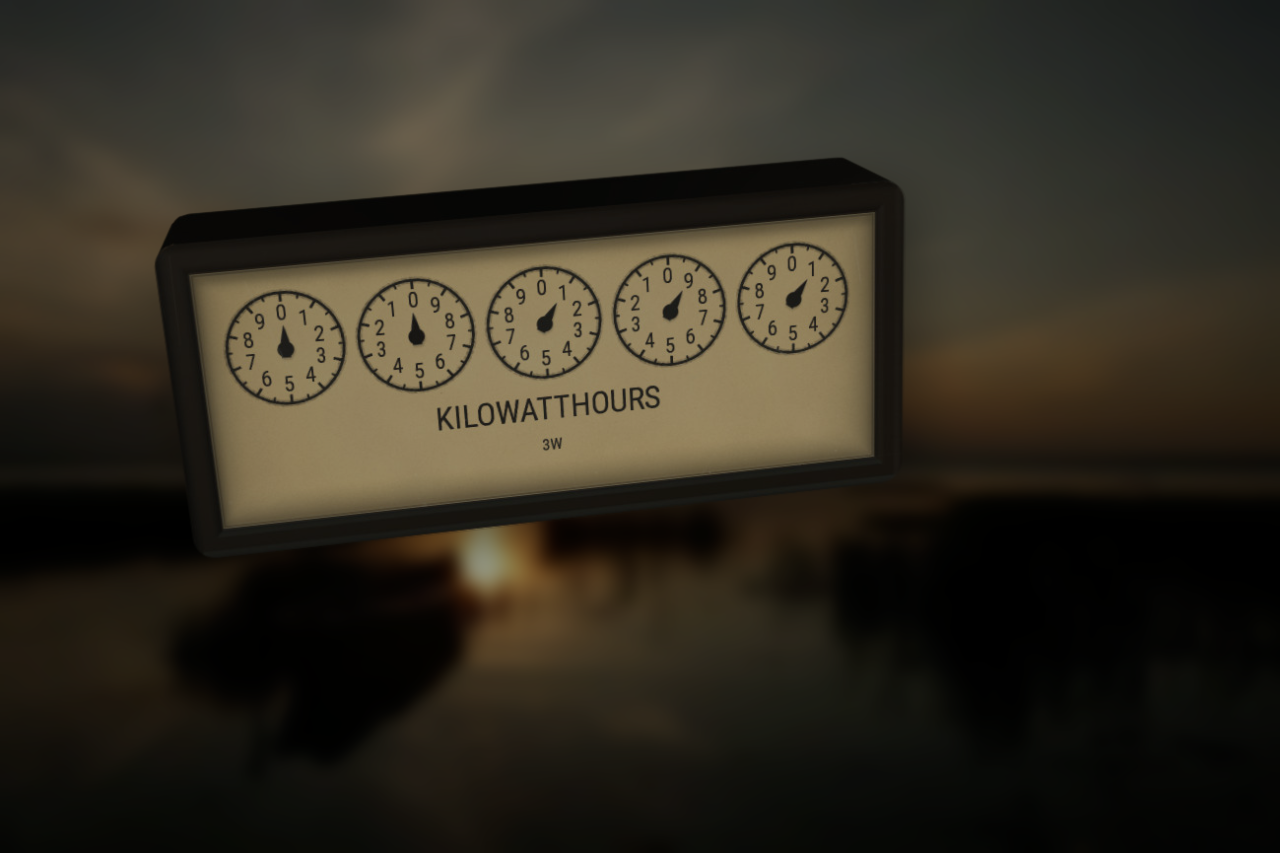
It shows 91 (kWh)
